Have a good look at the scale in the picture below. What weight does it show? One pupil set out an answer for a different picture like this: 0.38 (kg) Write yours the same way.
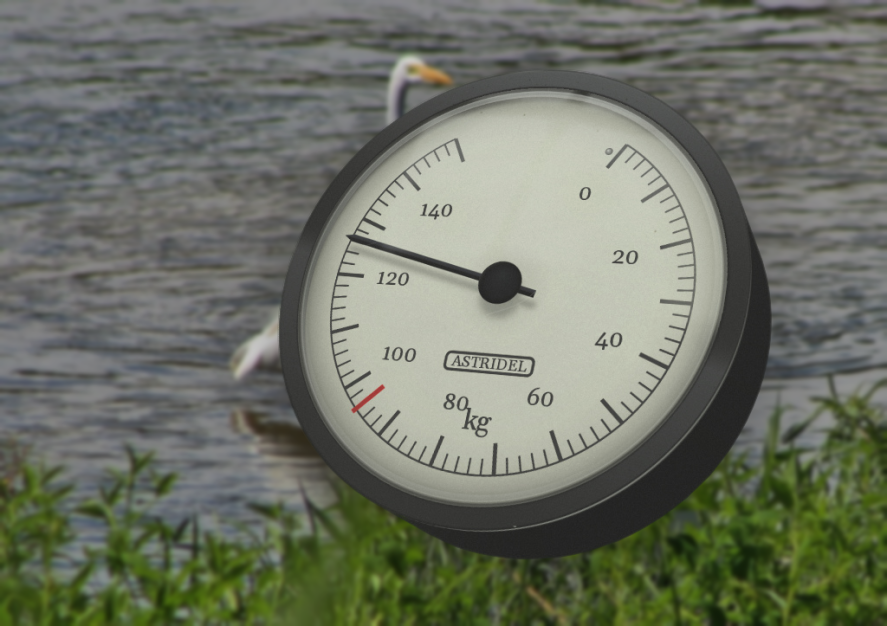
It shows 126 (kg)
